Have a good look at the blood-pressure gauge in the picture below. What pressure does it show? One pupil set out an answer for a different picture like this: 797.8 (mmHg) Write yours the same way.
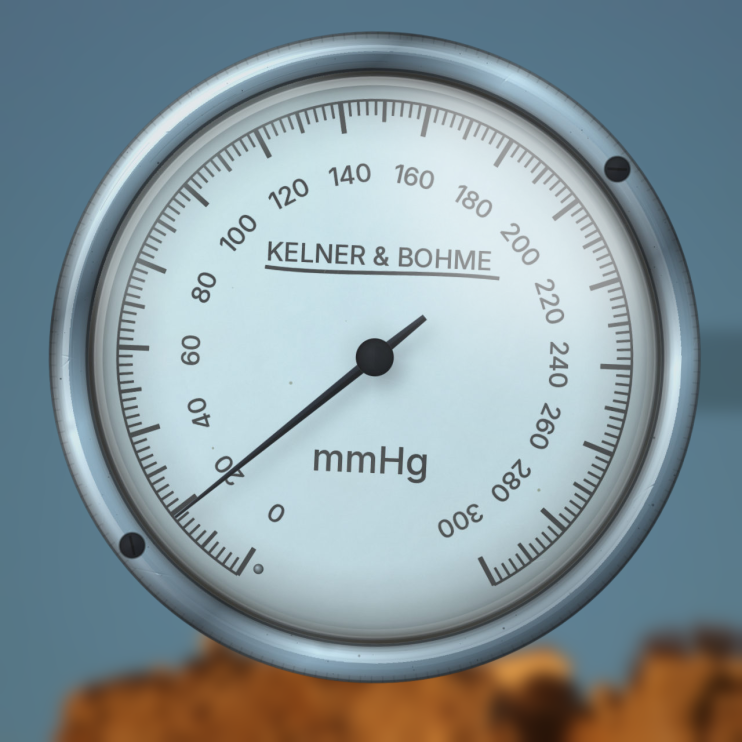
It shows 19 (mmHg)
